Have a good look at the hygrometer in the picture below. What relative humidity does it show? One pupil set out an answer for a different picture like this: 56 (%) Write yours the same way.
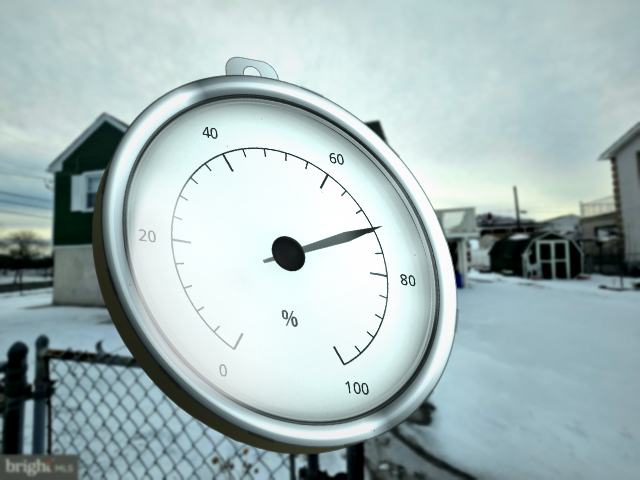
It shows 72 (%)
